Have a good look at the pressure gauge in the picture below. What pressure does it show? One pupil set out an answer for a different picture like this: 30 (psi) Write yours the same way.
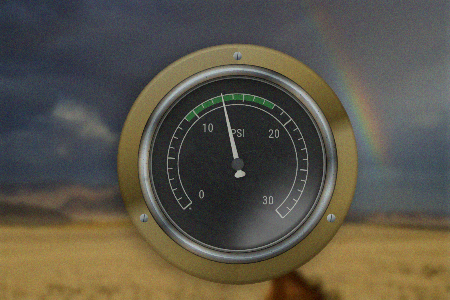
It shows 13 (psi)
